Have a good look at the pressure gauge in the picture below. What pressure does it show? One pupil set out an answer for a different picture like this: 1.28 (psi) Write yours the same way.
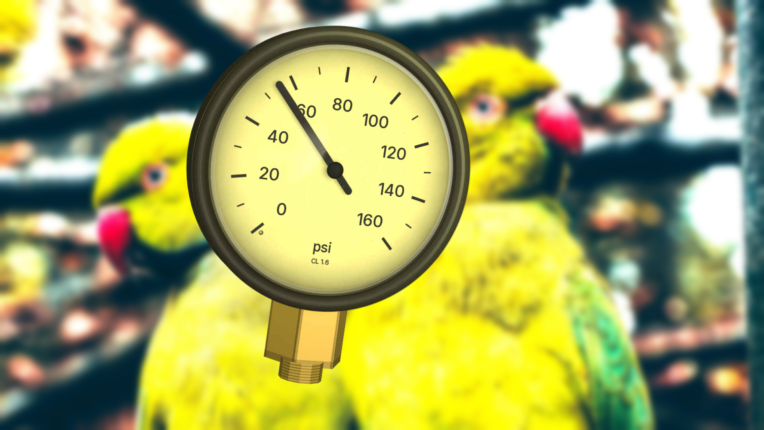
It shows 55 (psi)
